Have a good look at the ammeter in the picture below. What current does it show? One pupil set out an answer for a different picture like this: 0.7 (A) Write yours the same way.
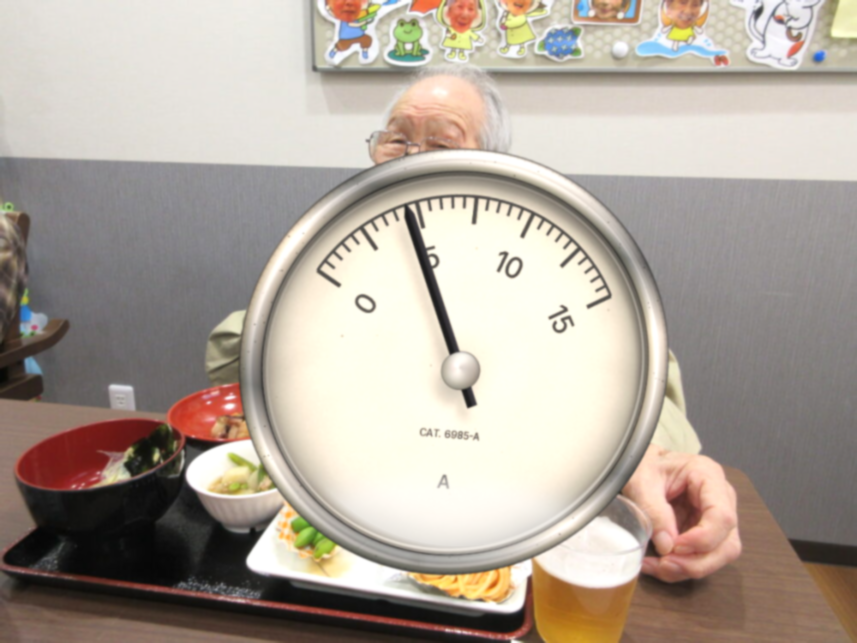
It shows 4.5 (A)
